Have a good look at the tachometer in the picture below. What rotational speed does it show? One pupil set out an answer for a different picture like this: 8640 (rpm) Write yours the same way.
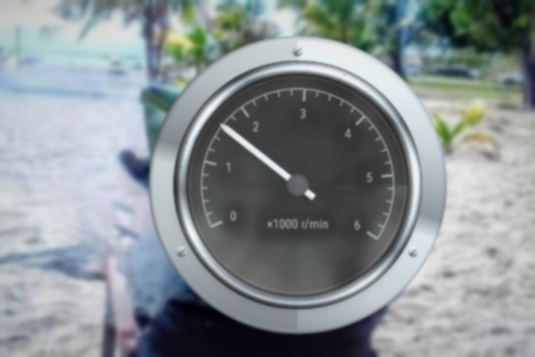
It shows 1600 (rpm)
